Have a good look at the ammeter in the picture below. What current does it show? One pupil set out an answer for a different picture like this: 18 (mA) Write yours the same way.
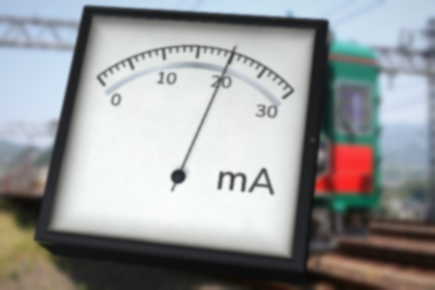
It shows 20 (mA)
